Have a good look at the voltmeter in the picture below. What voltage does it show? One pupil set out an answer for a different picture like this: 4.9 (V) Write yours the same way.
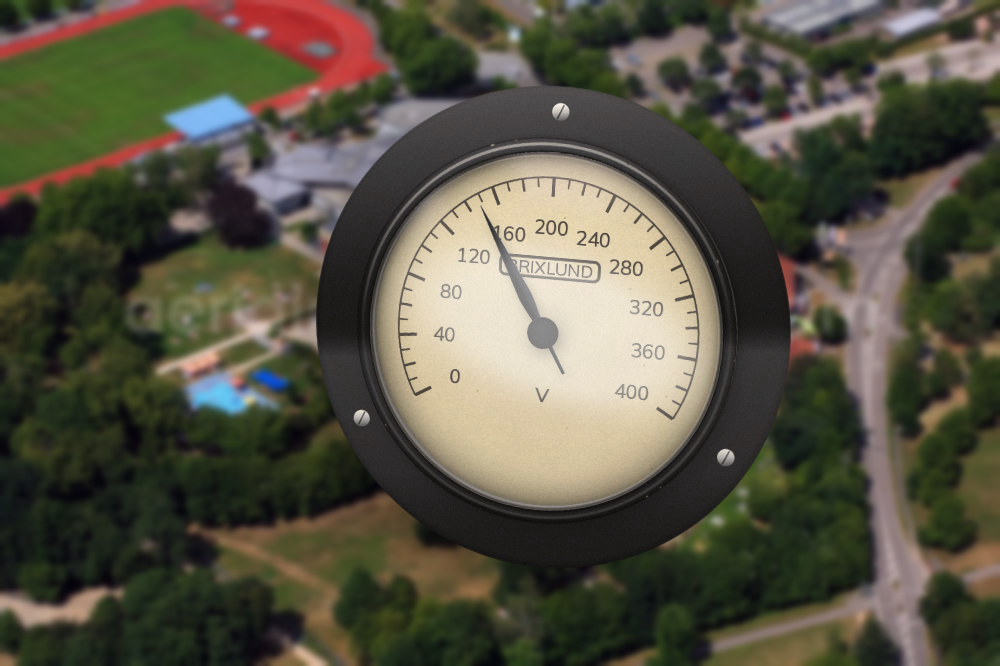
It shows 150 (V)
